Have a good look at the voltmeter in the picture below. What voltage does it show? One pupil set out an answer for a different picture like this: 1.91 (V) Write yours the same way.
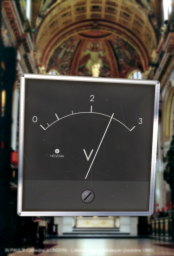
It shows 2.5 (V)
